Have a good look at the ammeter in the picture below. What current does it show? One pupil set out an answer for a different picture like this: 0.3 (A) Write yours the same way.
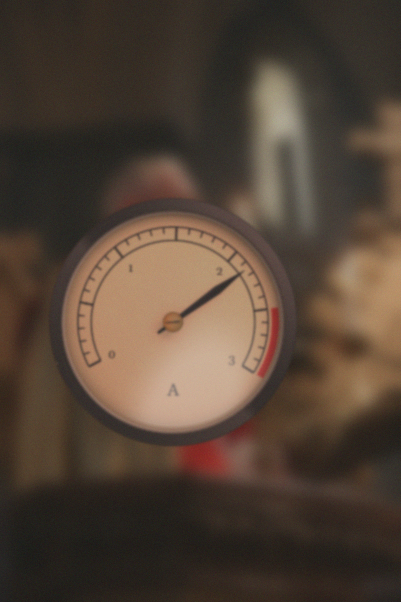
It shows 2.15 (A)
